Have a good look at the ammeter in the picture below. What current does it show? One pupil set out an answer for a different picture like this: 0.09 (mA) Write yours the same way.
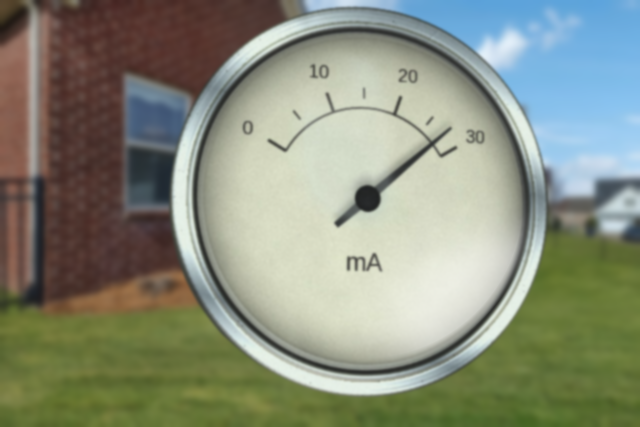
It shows 27.5 (mA)
